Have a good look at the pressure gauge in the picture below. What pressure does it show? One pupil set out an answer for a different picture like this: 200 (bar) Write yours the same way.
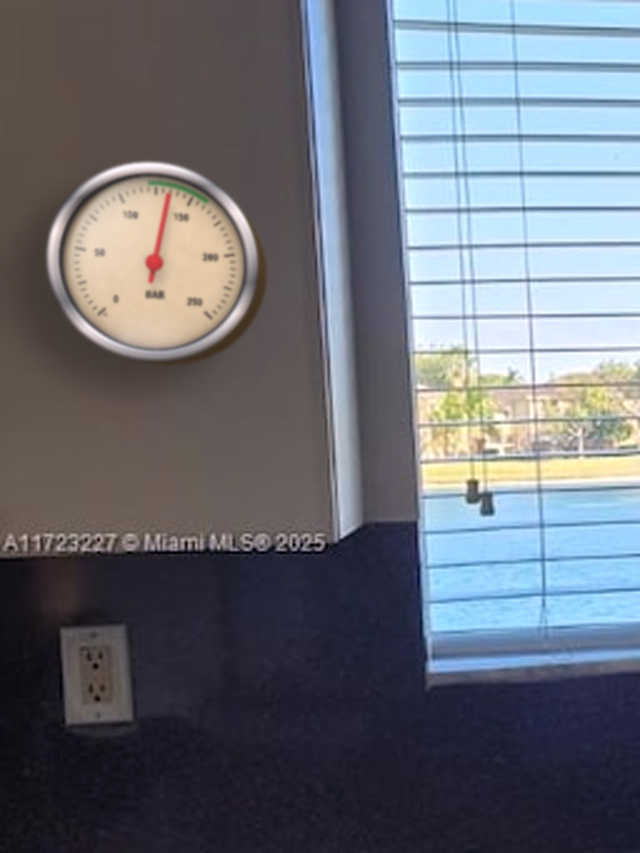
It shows 135 (bar)
